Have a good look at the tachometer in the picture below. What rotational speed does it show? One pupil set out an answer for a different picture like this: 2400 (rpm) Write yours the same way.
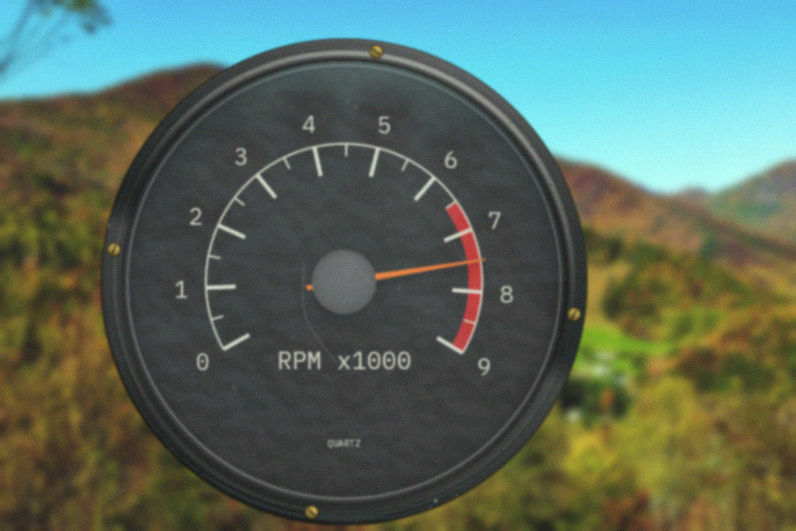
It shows 7500 (rpm)
